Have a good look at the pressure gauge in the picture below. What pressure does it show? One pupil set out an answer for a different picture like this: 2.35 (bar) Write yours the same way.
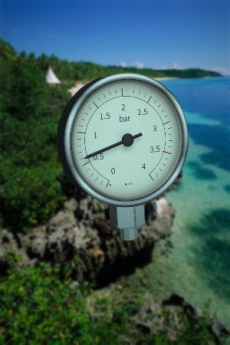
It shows 0.6 (bar)
